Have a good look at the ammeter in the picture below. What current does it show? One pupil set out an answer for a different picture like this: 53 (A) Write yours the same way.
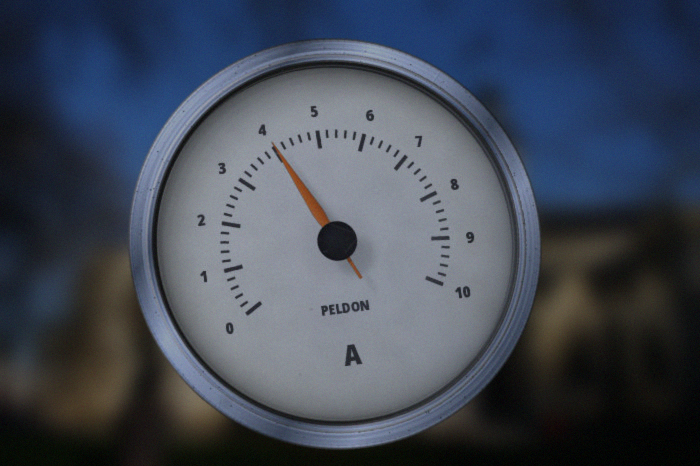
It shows 4 (A)
